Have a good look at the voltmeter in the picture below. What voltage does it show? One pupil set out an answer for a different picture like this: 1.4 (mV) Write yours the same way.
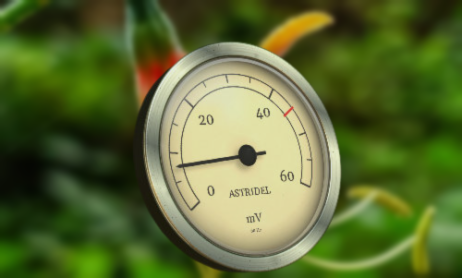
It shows 7.5 (mV)
